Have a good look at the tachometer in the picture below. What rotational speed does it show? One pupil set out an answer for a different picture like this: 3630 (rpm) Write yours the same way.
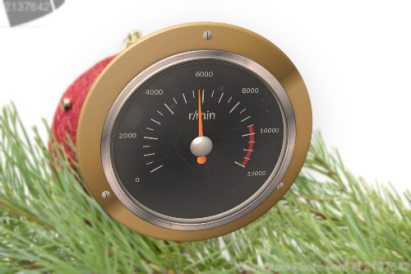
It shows 5750 (rpm)
